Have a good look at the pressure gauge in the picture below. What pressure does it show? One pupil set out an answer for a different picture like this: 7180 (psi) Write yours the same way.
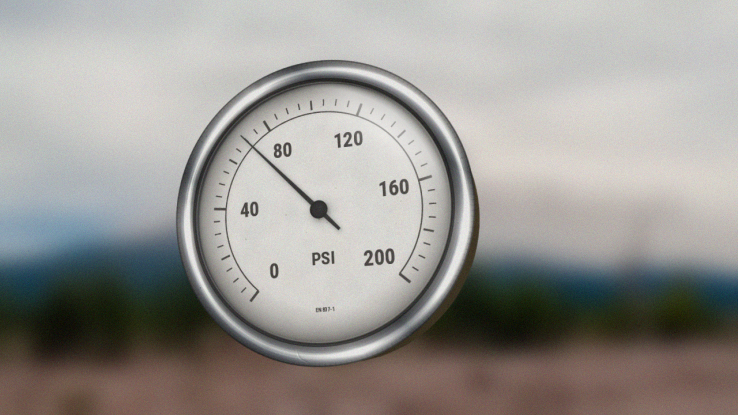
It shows 70 (psi)
